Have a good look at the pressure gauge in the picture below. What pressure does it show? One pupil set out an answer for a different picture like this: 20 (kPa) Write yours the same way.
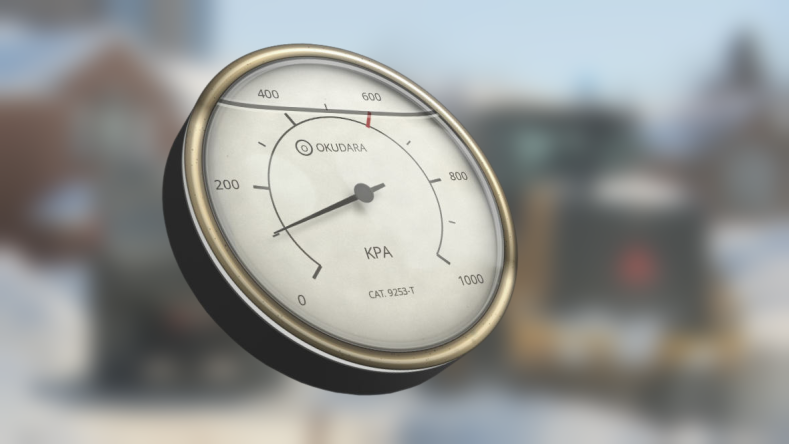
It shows 100 (kPa)
